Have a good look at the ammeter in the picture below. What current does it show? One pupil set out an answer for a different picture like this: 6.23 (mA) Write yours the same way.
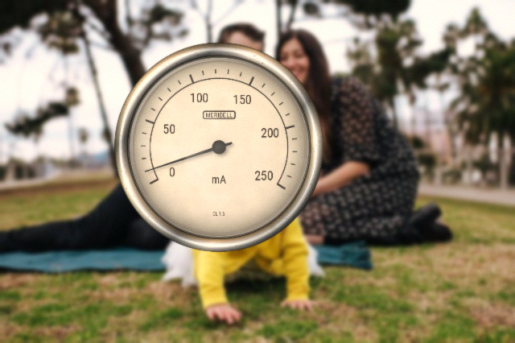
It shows 10 (mA)
